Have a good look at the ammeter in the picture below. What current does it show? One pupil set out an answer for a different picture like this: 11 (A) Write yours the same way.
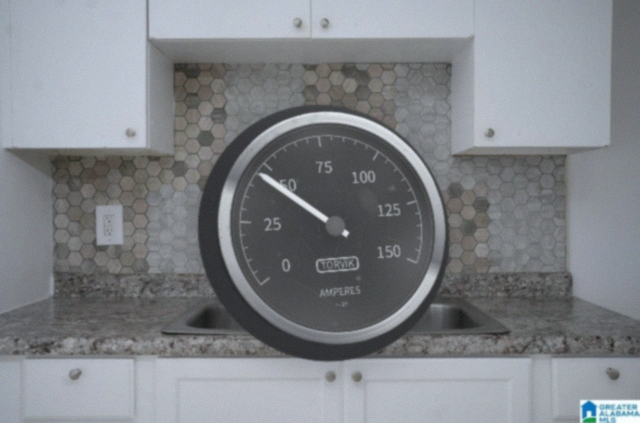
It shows 45 (A)
